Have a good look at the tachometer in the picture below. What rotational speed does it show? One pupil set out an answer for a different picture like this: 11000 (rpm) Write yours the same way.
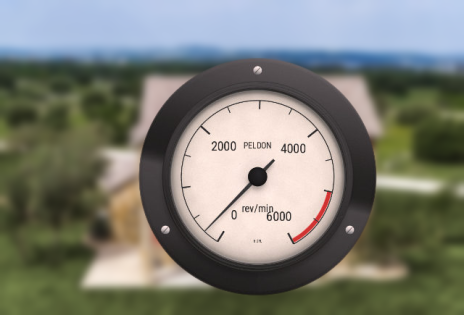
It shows 250 (rpm)
